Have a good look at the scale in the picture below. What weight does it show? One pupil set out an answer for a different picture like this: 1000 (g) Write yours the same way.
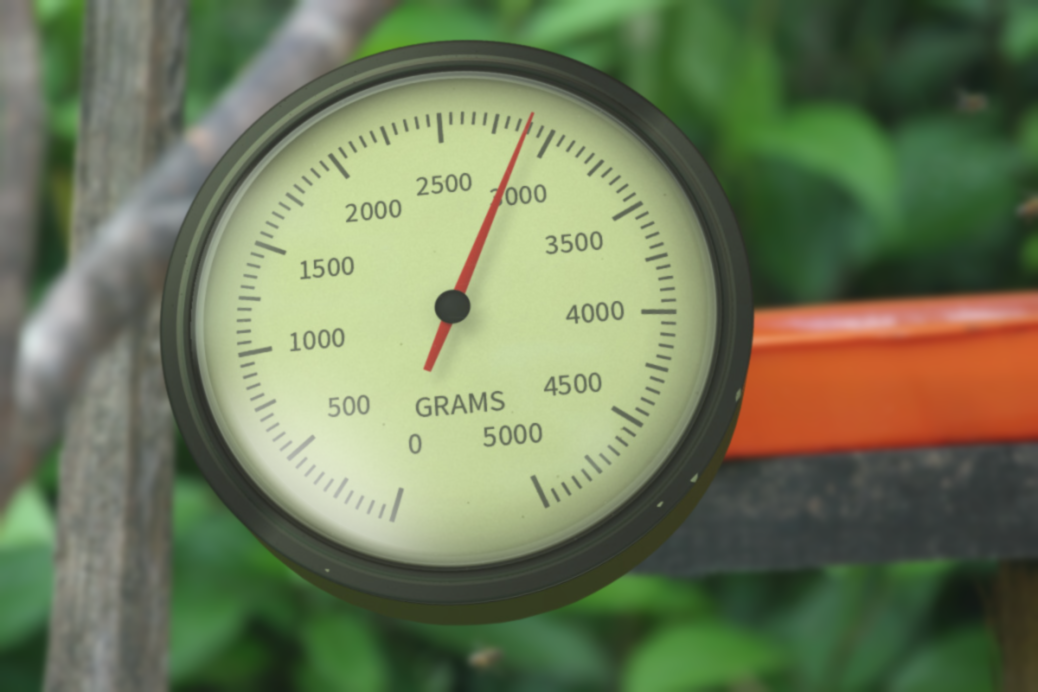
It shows 2900 (g)
